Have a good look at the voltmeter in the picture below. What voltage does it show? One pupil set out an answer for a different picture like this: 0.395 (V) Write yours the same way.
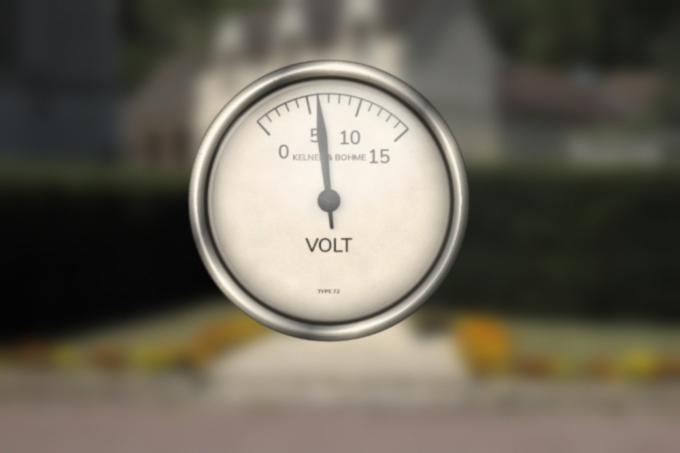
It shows 6 (V)
